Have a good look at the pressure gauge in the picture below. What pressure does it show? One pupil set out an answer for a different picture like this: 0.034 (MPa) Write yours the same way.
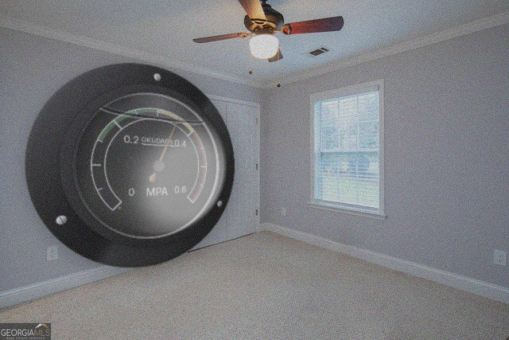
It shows 0.35 (MPa)
